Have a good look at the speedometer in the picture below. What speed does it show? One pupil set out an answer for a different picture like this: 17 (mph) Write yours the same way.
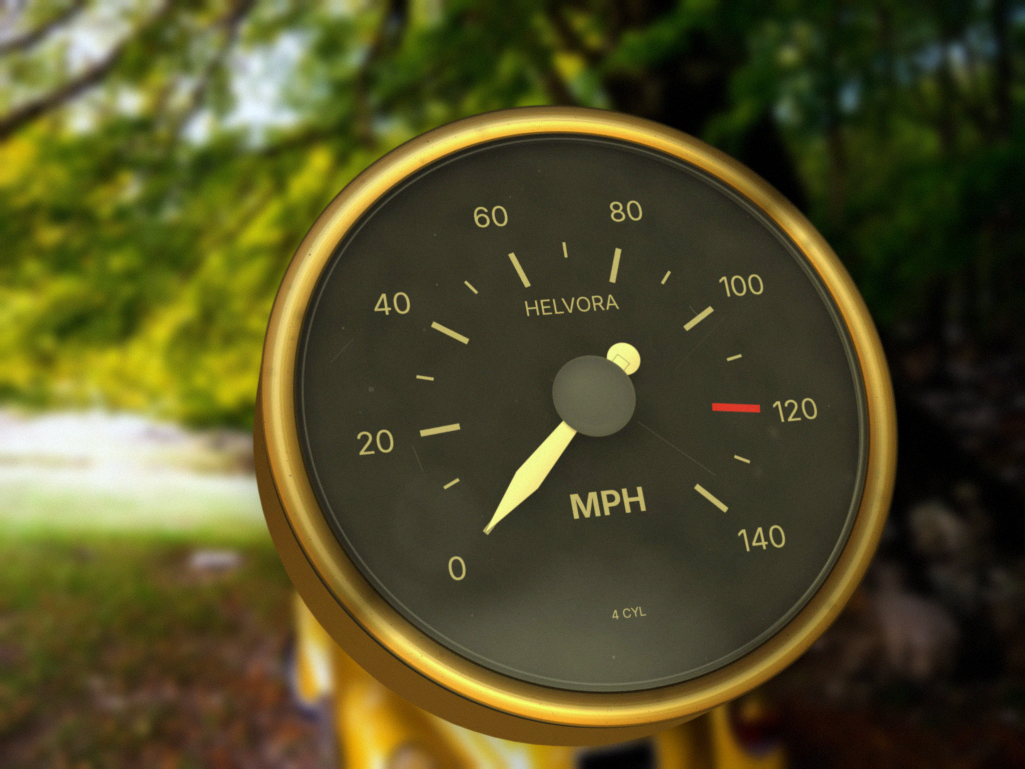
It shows 0 (mph)
